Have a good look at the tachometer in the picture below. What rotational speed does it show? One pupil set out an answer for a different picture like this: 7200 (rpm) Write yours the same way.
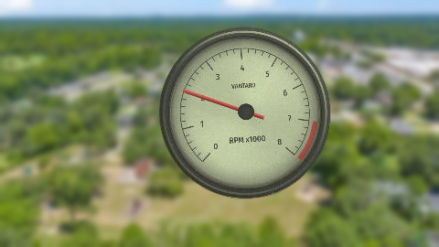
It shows 2000 (rpm)
